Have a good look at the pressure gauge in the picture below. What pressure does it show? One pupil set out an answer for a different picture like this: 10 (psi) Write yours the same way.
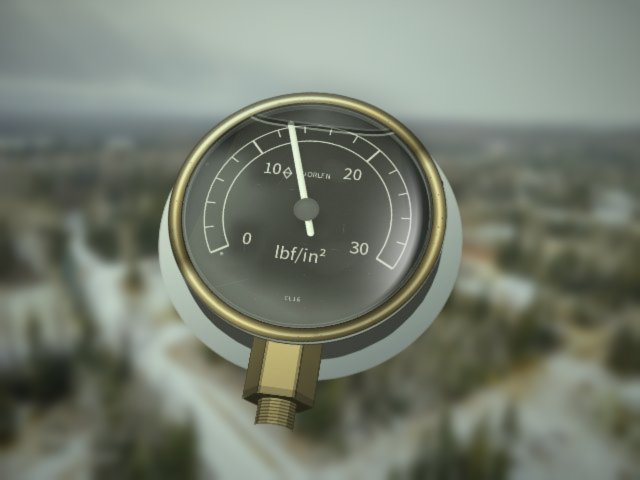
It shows 13 (psi)
